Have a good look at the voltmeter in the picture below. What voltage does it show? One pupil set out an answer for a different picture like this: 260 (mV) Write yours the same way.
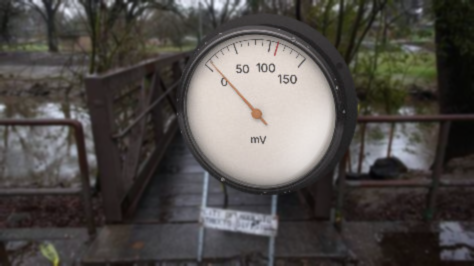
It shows 10 (mV)
